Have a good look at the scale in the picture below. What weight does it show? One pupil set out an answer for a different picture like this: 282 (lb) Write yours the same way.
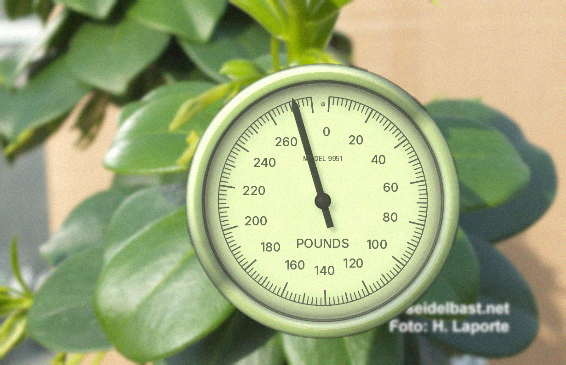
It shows 272 (lb)
